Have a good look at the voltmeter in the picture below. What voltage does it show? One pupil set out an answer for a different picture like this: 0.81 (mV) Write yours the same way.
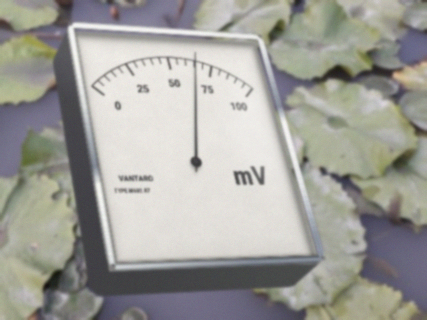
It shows 65 (mV)
